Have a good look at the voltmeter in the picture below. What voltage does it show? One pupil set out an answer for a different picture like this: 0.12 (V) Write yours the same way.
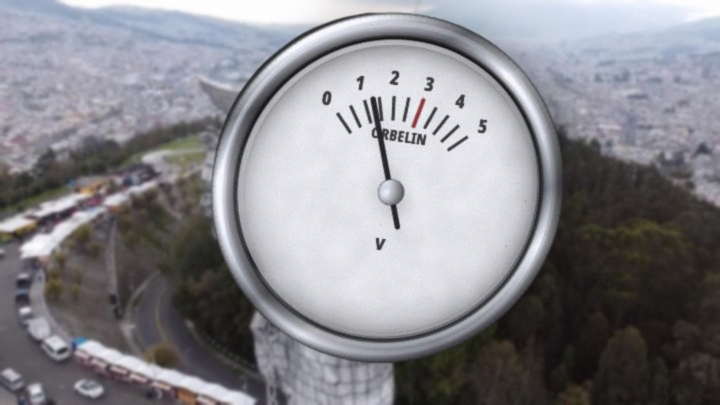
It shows 1.25 (V)
